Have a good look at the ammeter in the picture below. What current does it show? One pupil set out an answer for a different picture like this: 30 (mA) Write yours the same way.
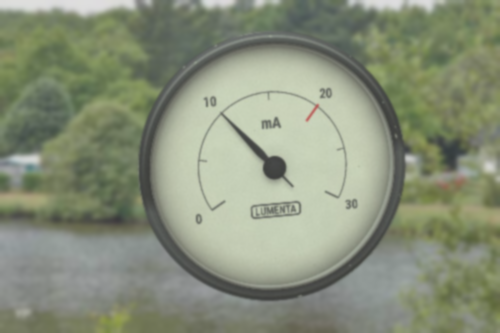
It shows 10 (mA)
